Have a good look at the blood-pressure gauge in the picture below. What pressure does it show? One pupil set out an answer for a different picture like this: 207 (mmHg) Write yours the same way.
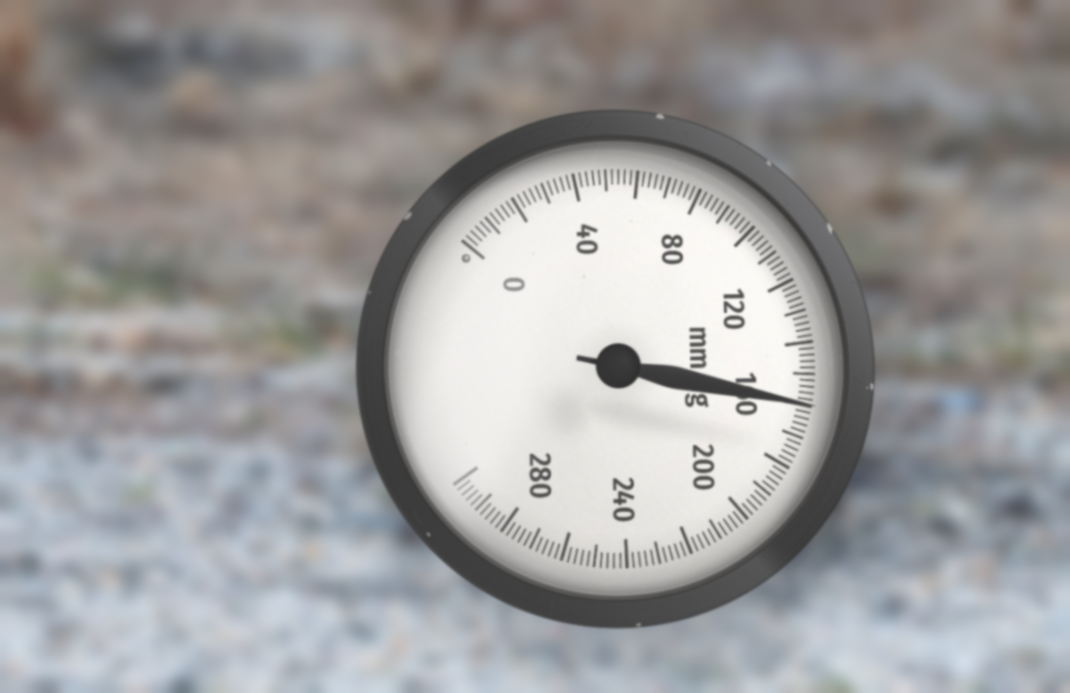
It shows 160 (mmHg)
